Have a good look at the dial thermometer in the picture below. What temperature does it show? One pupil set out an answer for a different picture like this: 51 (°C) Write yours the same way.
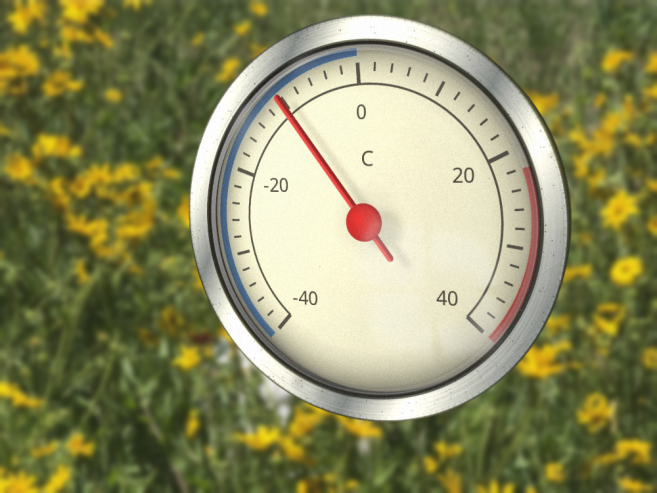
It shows -10 (°C)
